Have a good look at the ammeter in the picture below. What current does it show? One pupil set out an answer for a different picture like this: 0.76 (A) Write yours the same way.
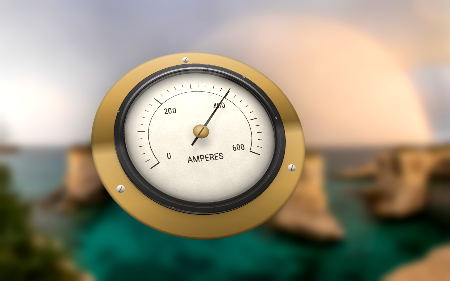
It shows 400 (A)
